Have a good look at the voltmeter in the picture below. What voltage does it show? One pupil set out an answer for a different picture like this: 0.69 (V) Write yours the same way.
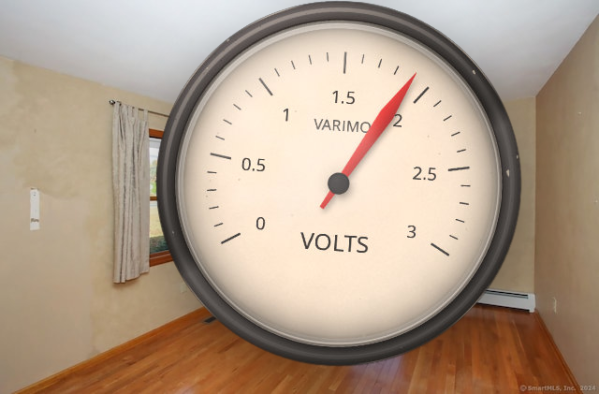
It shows 1.9 (V)
